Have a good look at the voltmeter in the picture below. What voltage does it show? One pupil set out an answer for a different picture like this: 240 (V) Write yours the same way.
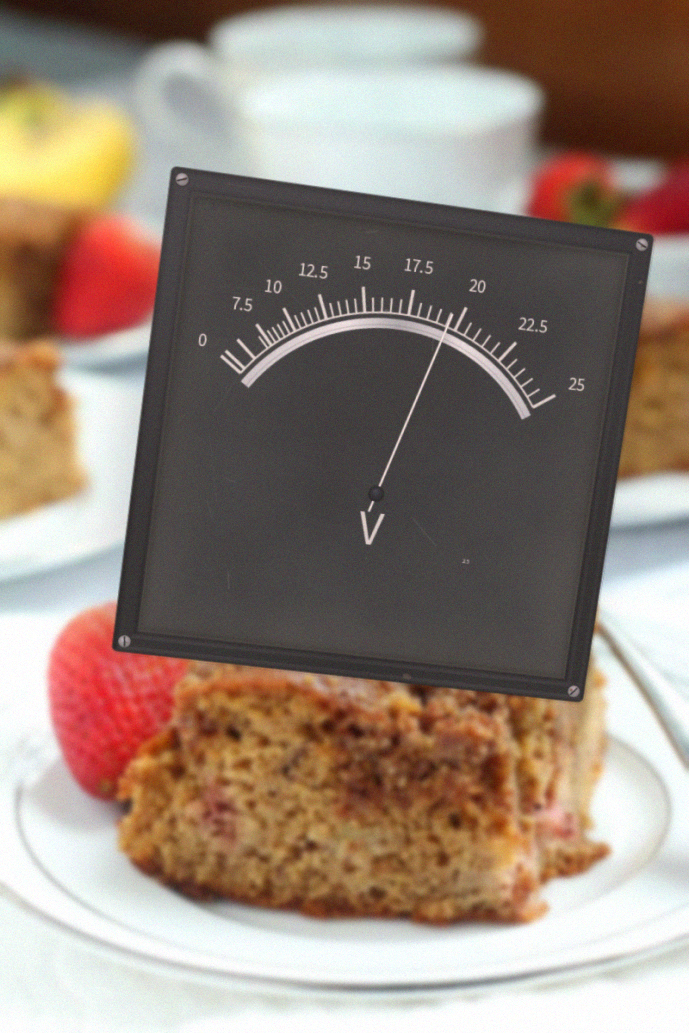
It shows 19.5 (V)
